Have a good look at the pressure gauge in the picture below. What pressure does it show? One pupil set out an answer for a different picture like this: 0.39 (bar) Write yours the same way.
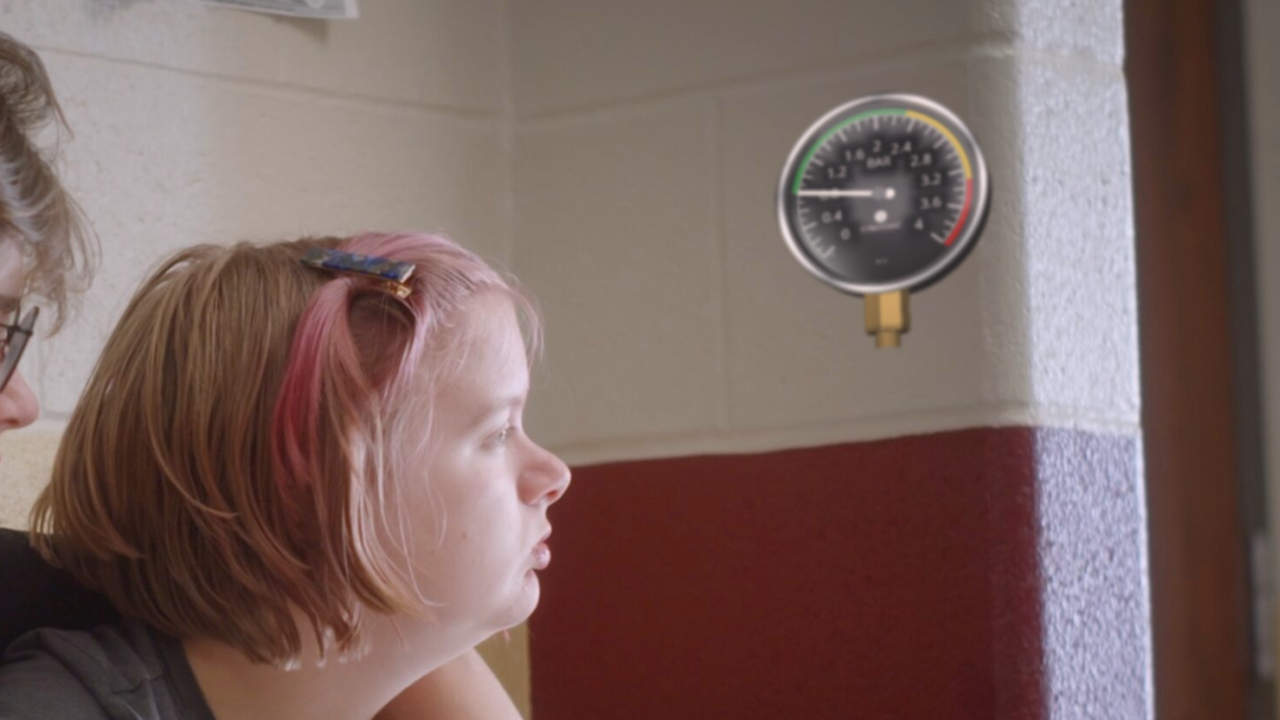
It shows 0.8 (bar)
